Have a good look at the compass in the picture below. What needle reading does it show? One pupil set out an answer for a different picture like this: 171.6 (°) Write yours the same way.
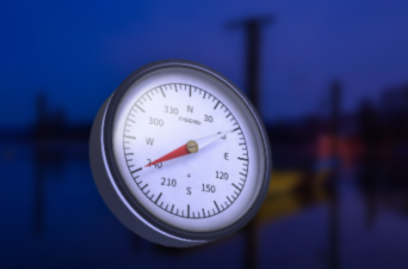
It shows 240 (°)
